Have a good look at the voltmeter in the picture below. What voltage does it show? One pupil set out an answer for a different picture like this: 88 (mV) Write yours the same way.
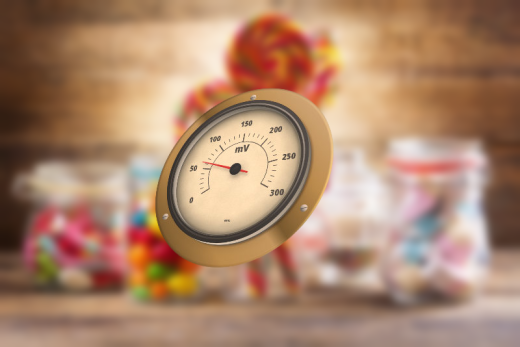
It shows 60 (mV)
